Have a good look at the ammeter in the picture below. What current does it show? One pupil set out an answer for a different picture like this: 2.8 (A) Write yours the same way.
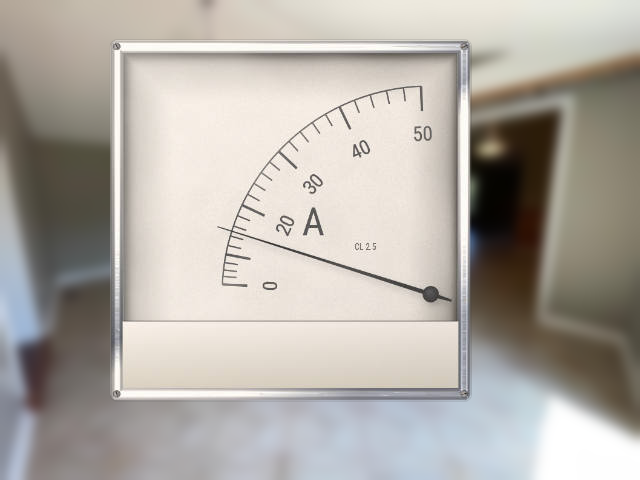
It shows 15 (A)
